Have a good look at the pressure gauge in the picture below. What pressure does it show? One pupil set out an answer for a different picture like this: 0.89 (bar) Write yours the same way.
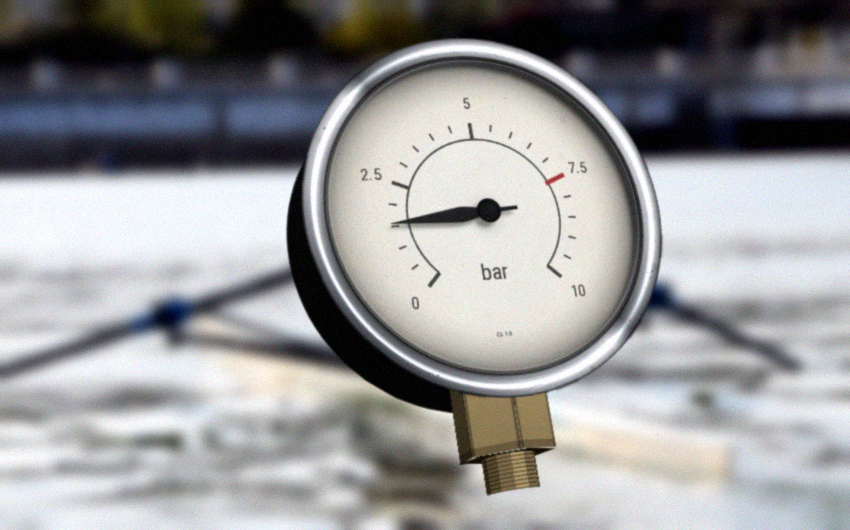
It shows 1.5 (bar)
